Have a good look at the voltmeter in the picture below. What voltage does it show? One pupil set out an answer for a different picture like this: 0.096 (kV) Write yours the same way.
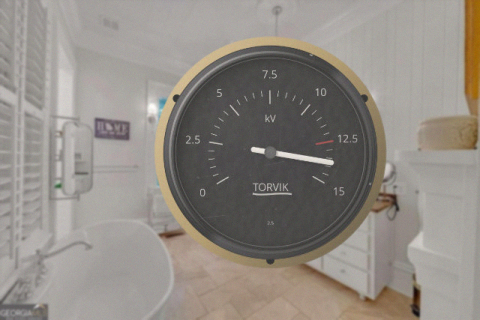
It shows 13.75 (kV)
